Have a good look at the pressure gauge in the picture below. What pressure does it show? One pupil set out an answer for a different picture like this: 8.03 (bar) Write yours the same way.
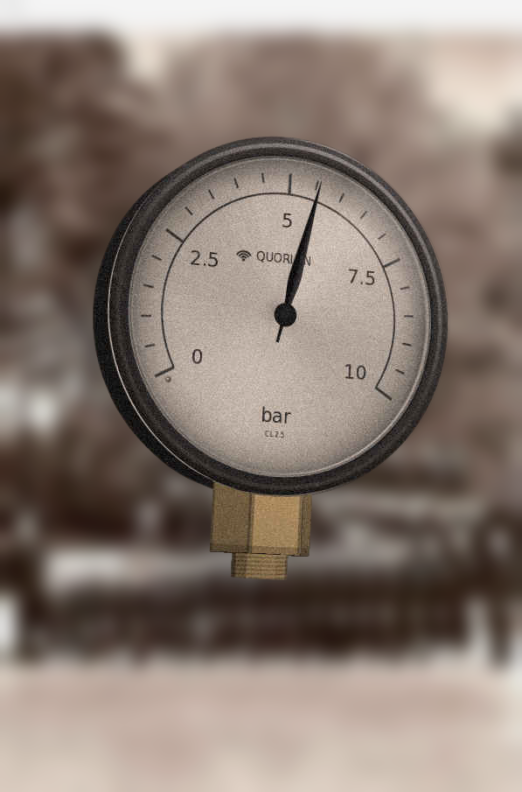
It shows 5.5 (bar)
